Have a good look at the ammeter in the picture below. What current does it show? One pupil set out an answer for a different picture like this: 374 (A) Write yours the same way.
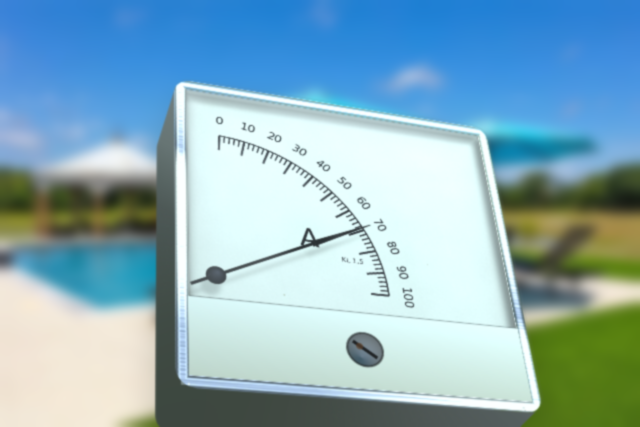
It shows 70 (A)
